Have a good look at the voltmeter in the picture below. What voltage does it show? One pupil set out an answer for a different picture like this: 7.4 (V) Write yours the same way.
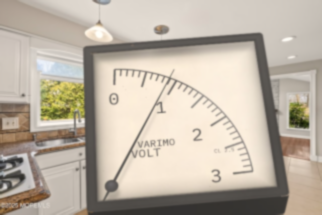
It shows 0.9 (V)
